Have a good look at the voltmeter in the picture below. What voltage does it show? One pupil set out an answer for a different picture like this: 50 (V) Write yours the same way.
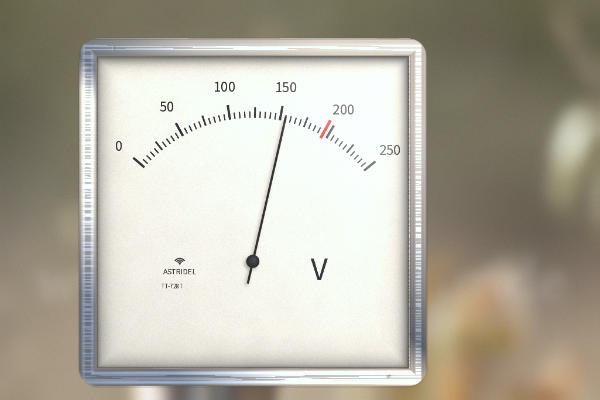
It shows 155 (V)
